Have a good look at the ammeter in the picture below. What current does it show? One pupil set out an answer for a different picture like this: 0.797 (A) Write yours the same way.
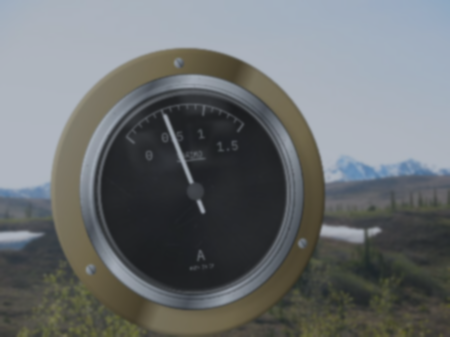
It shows 0.5 (A)
